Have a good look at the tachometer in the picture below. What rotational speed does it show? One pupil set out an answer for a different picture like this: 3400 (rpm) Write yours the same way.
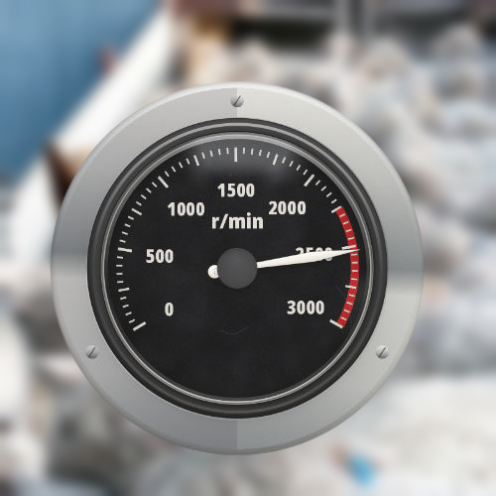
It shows 2525 (rpm)
